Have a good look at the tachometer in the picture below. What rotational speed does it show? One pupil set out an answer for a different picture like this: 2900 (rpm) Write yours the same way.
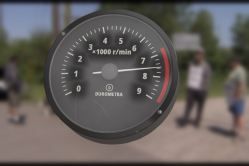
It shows 7600 (rpm)
